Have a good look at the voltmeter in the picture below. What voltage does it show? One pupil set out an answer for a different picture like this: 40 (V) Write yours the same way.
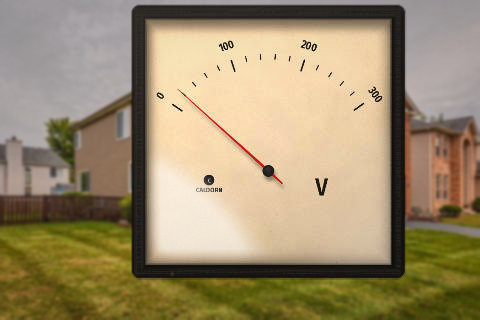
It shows 20 (V)
